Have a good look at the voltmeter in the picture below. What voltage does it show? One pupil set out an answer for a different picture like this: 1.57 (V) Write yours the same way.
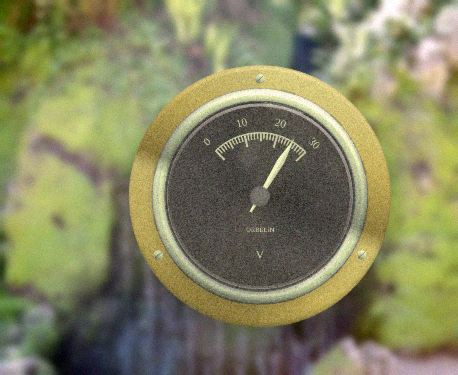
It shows 25 (V)
